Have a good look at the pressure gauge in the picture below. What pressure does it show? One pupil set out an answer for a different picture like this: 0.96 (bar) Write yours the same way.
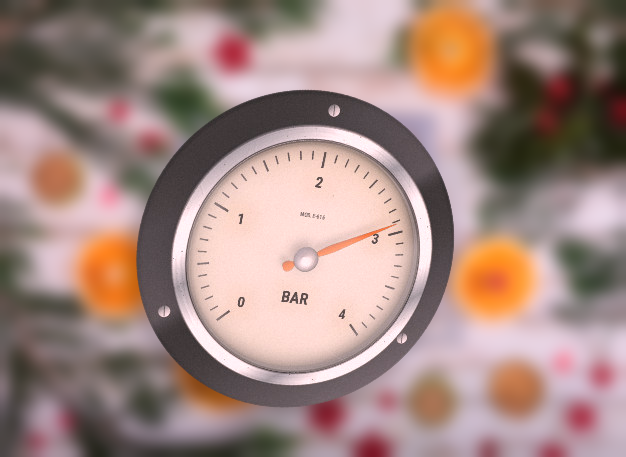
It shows 2.9 (bar)
